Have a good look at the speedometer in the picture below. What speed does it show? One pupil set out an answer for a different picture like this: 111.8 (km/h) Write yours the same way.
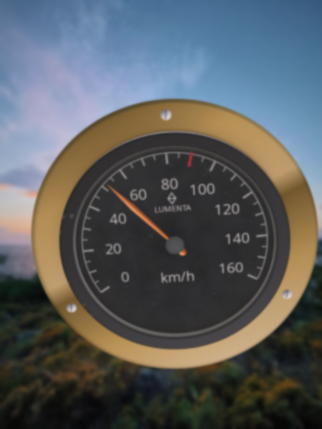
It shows 52.5 (km/h)
